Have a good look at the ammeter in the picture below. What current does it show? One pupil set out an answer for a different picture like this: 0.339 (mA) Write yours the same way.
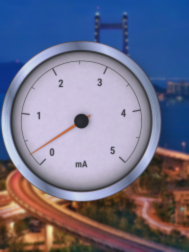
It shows 0.25 (mA)
